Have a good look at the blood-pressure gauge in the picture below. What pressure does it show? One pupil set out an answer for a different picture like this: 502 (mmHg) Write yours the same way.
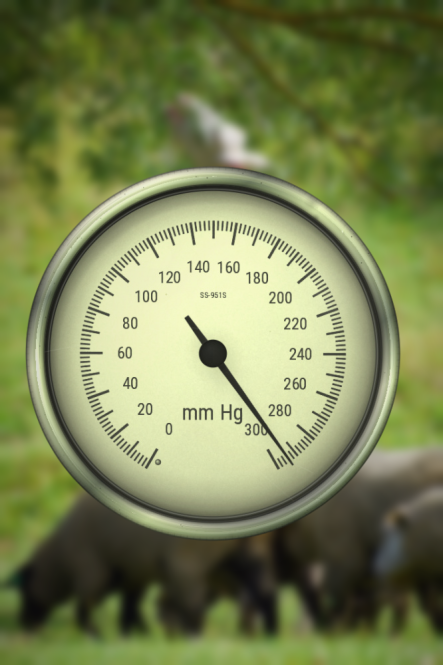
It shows 294 (mmHg)
